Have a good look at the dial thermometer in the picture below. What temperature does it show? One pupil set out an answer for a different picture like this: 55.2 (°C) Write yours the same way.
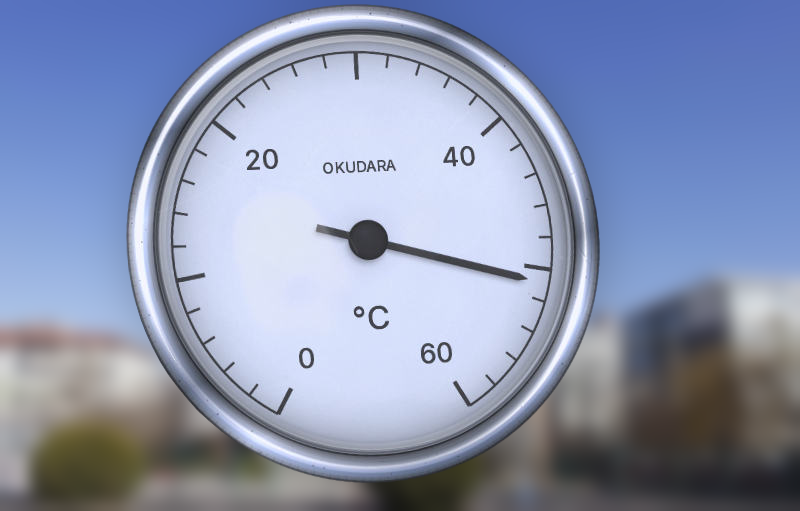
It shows 51 (°C)
